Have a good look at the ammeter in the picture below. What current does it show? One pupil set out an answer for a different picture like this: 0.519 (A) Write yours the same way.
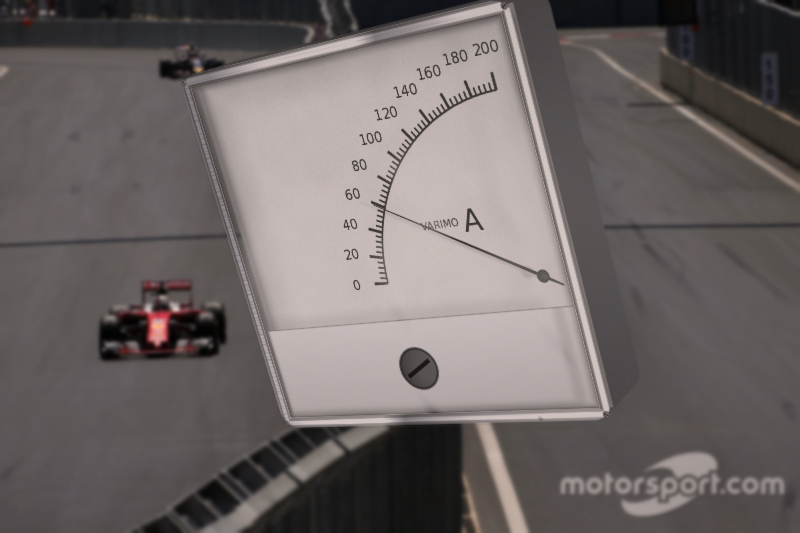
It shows 60 (A)
